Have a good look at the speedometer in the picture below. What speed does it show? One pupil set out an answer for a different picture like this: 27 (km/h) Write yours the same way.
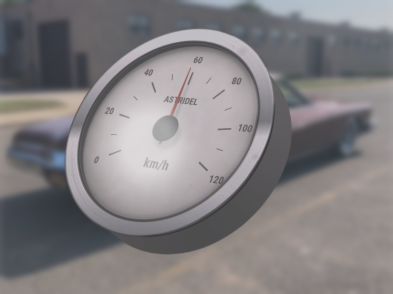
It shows 60 (km/h)
